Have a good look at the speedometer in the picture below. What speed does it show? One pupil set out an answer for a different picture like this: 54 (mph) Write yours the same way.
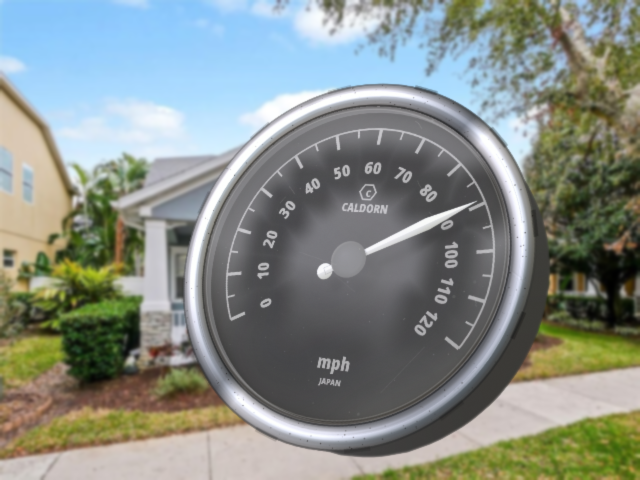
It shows 90 (mph)
